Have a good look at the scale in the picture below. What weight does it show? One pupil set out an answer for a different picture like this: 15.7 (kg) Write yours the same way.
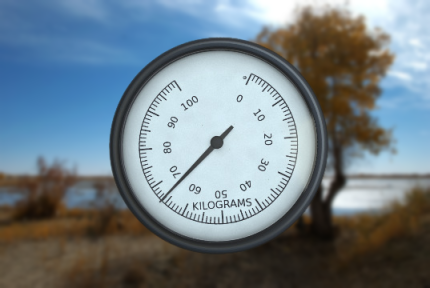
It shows 66 (kg)
